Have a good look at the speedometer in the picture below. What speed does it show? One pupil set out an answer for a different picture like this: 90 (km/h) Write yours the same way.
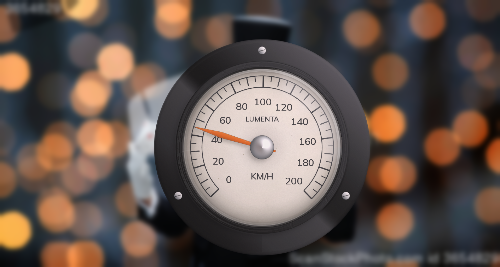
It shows 45 (km/h)
